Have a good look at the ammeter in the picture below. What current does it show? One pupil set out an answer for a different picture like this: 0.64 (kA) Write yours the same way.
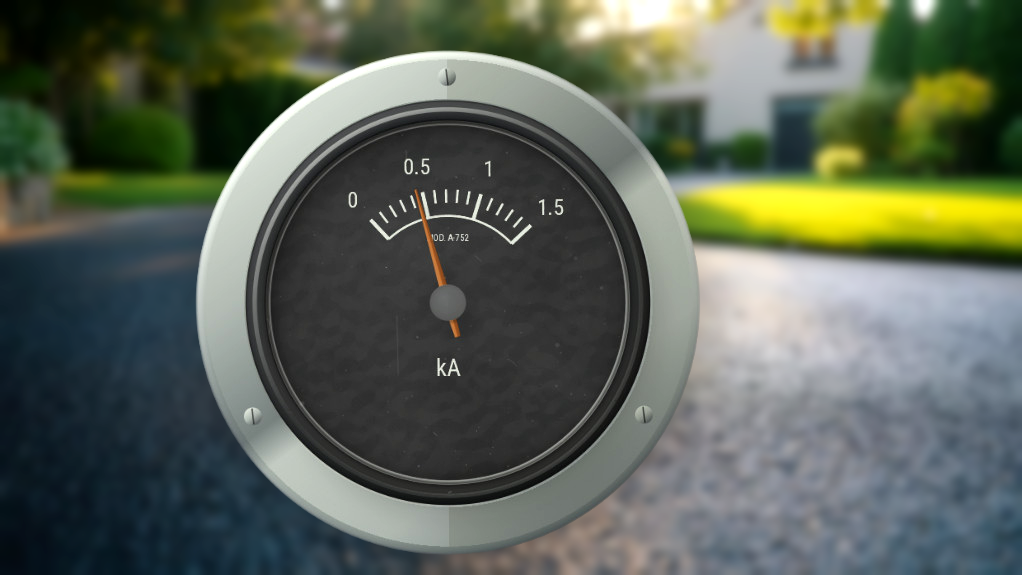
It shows 0.45 (kA)
